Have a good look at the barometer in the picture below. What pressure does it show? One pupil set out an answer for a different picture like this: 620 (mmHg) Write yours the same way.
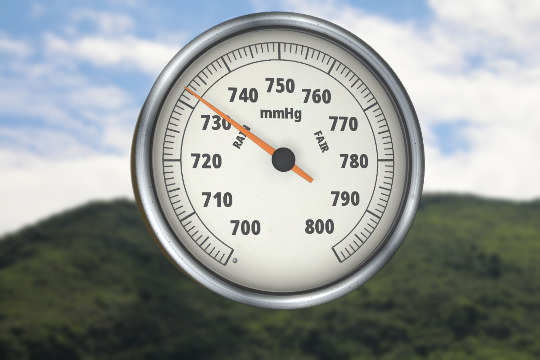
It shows 732 (mmHg)
